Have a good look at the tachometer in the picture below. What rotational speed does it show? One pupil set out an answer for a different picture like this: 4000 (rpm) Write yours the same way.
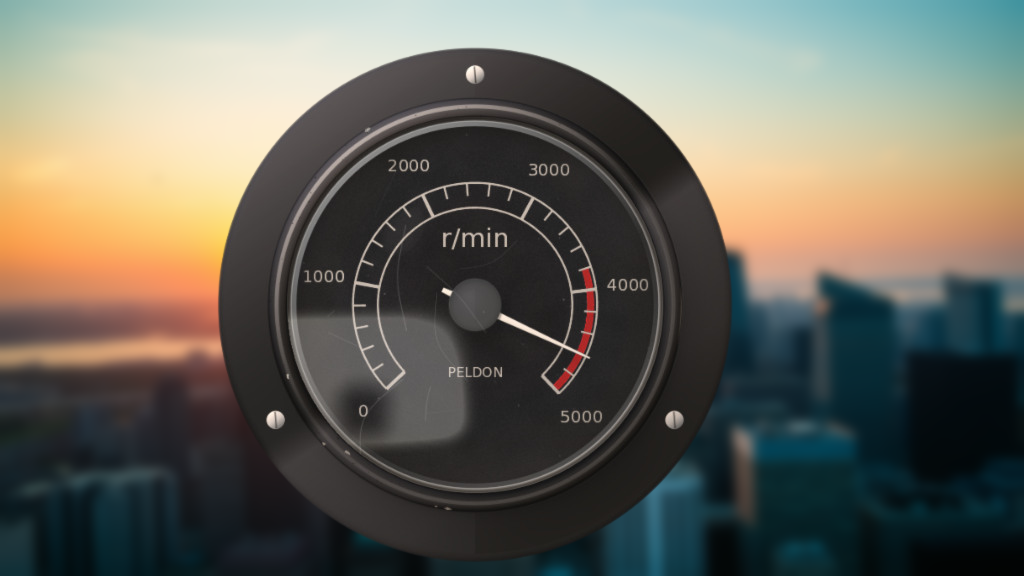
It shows 4600 (rpm)
